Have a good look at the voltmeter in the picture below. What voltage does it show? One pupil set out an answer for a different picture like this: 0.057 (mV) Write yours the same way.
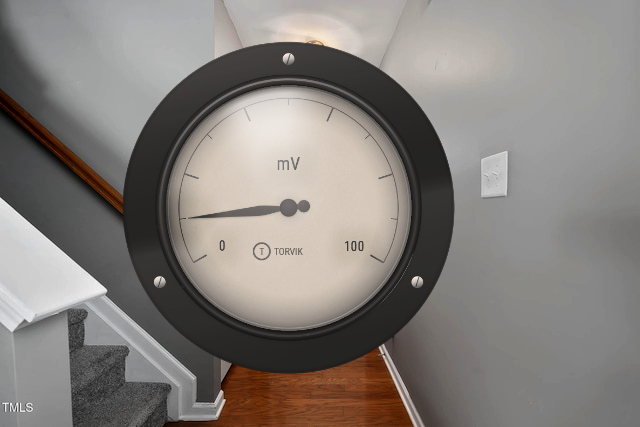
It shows 10 (mV)
